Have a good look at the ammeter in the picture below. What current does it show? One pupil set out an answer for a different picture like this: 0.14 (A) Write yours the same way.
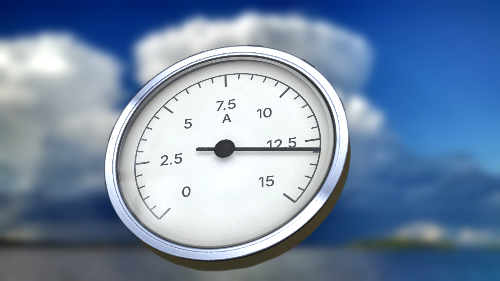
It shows 13 (A)
